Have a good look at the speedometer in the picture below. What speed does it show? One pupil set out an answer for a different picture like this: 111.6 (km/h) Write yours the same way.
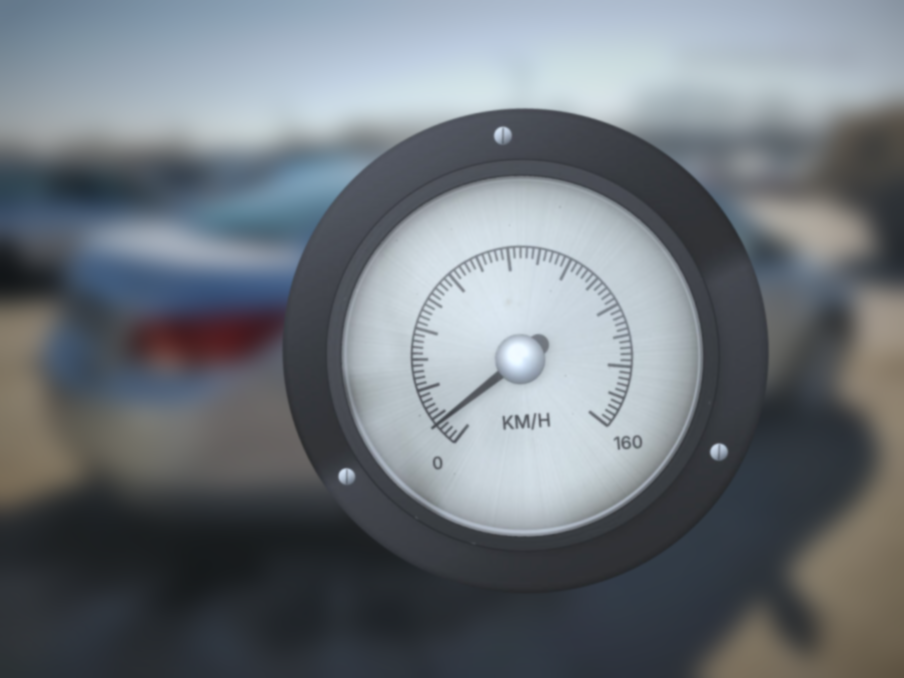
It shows 8 (km/h)
